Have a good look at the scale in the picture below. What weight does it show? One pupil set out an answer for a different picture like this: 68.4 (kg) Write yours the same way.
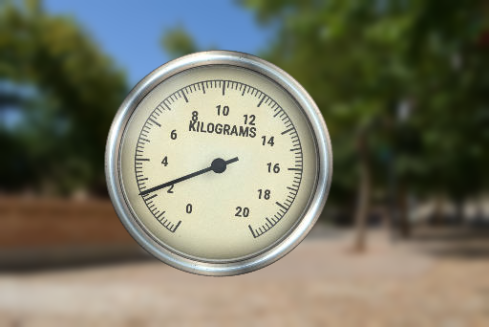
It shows 2.4 (kg)
